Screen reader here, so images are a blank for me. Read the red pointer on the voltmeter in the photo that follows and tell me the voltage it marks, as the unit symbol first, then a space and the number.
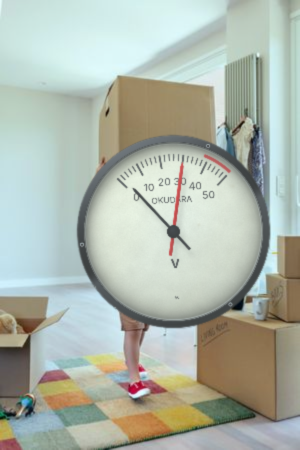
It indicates V 30
